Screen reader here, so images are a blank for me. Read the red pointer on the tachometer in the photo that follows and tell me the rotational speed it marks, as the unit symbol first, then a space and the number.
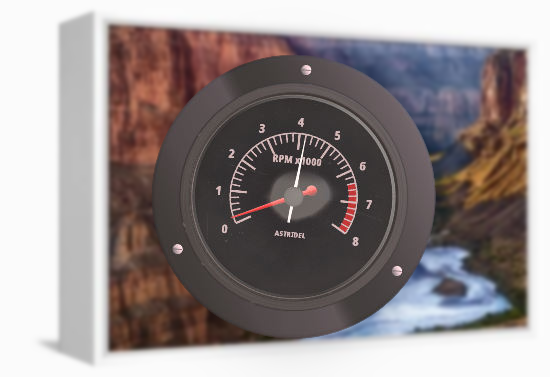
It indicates rpm 200
